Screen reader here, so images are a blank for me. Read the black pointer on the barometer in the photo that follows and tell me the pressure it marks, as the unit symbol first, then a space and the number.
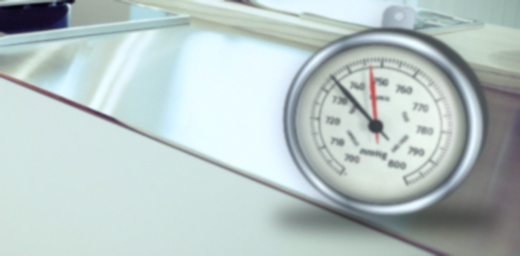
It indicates mmHg 735
